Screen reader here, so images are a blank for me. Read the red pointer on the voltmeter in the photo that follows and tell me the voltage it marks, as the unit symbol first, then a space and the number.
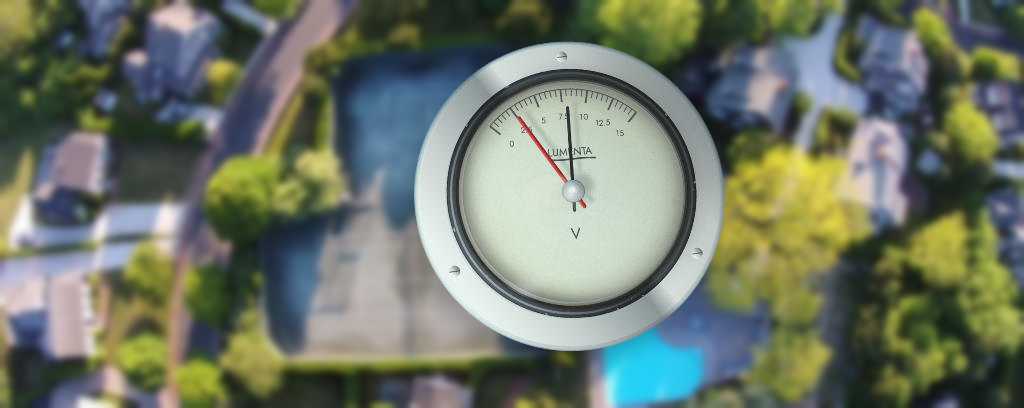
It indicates V 2.5
